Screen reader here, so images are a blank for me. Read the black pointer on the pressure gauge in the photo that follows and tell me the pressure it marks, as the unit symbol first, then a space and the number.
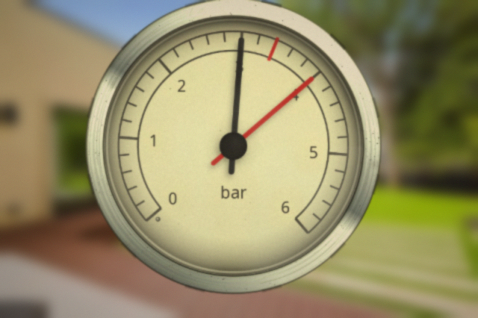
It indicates bar 3
